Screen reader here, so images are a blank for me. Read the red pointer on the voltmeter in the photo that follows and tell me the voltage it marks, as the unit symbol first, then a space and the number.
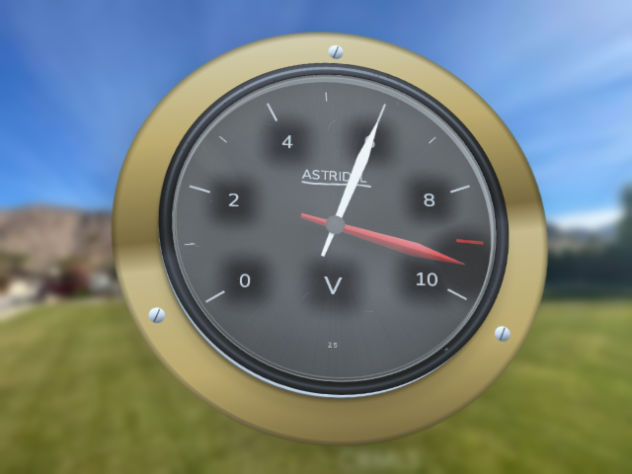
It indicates V 9.5
